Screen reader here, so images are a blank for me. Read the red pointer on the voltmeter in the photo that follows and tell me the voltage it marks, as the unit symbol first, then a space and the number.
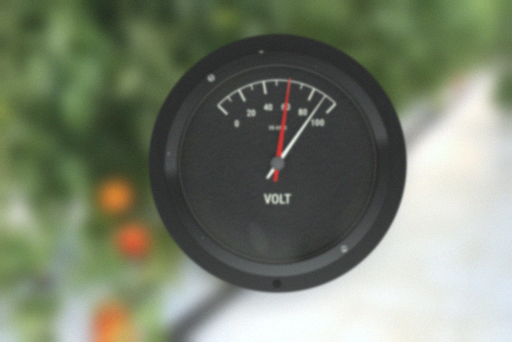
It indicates V 60
